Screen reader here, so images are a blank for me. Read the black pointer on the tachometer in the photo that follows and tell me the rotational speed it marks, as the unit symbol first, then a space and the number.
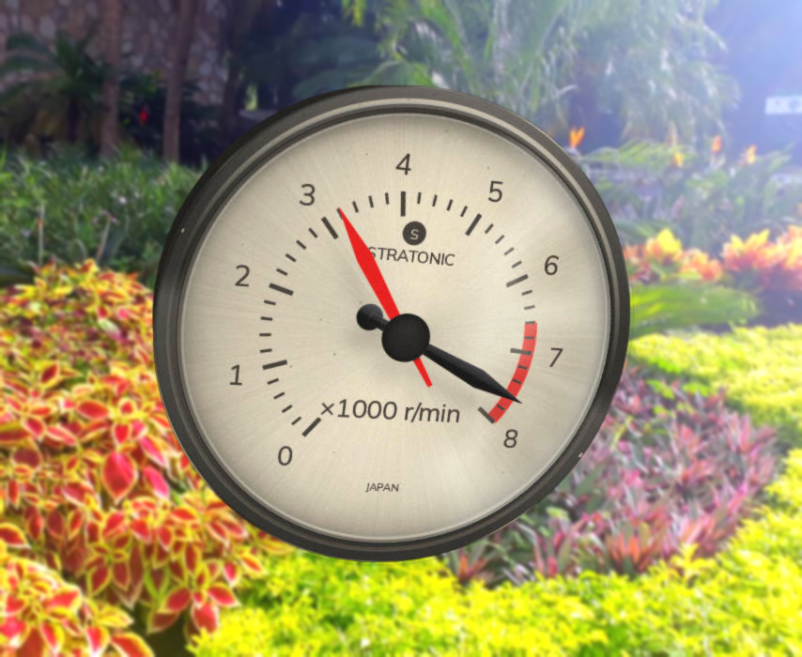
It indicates rpm 7600
